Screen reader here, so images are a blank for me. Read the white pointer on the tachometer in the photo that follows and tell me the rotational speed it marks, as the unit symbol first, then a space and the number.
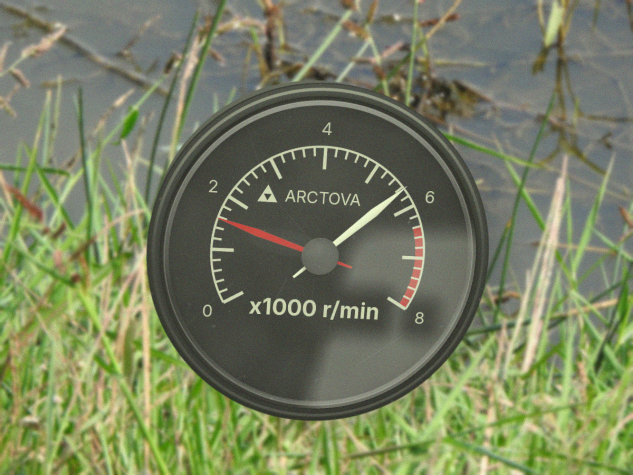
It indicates rpm 5600
